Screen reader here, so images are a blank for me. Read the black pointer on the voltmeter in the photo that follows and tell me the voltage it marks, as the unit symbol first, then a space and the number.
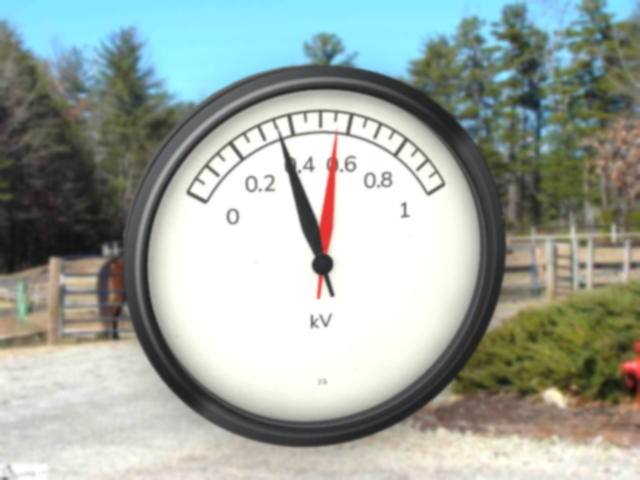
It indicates kV 0.35
